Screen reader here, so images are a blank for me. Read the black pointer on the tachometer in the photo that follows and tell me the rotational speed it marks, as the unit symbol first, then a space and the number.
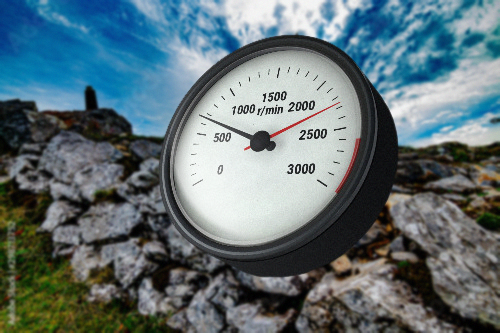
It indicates rpm 650
